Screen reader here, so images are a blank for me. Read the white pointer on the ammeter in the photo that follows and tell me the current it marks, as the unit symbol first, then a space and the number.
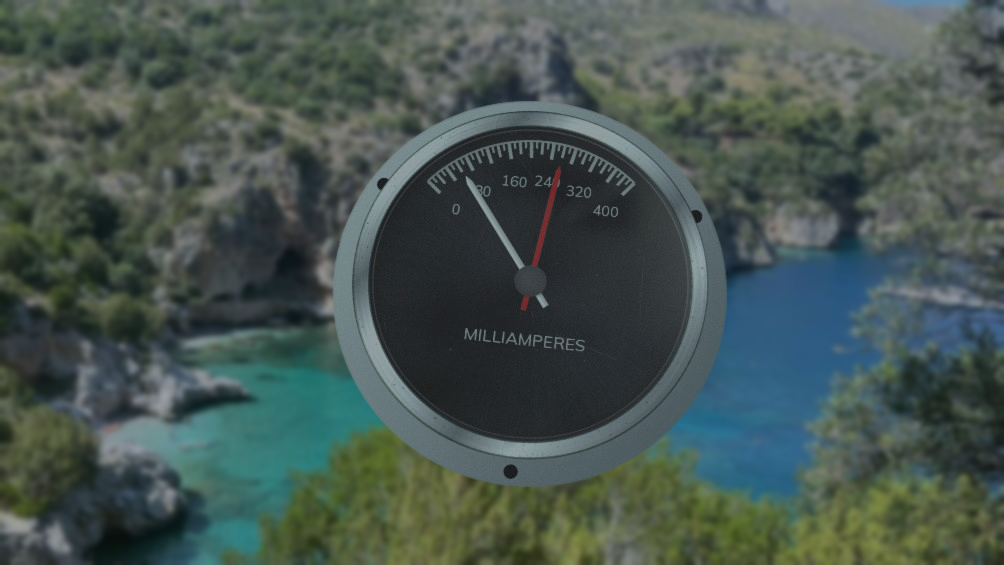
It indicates mA 60
